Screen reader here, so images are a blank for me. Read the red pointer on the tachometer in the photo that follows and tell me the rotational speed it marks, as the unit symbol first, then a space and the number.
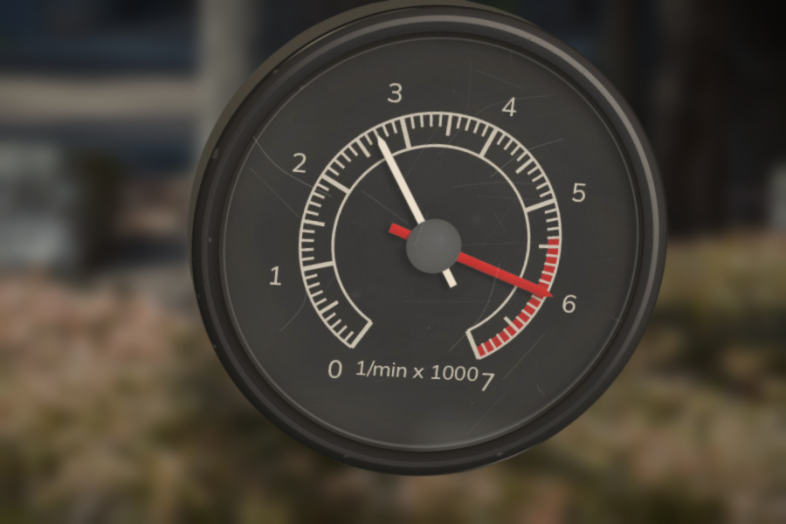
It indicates rpm 6000
